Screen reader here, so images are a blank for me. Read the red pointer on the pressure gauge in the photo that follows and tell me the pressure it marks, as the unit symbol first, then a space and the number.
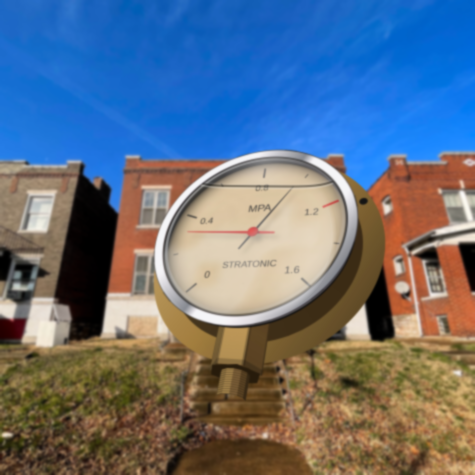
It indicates MPa 0.3
